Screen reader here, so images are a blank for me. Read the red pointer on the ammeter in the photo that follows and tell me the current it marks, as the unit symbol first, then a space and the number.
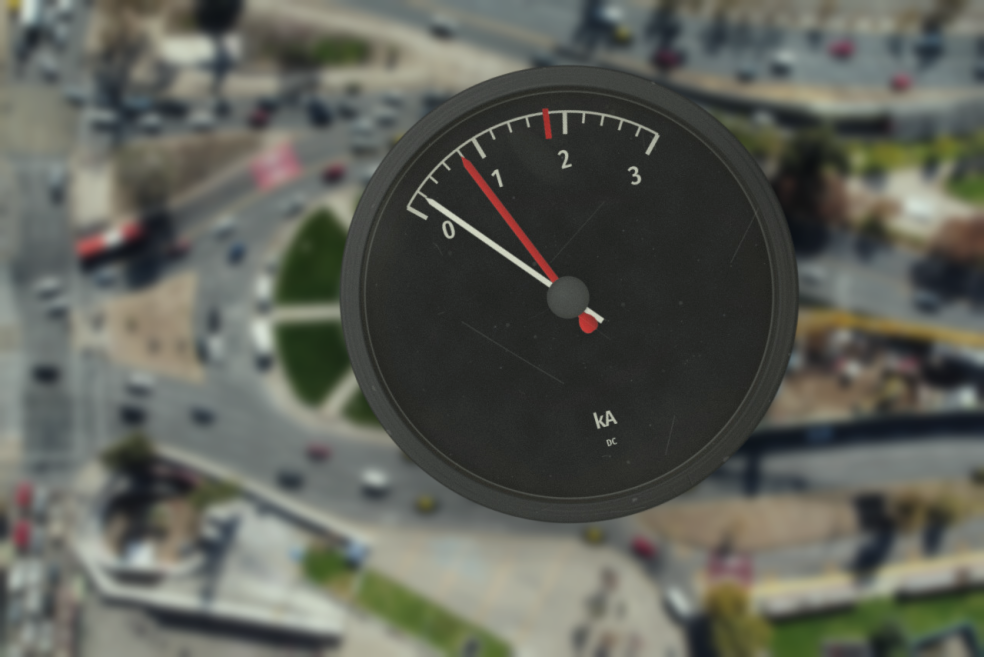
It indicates kA 0.8
